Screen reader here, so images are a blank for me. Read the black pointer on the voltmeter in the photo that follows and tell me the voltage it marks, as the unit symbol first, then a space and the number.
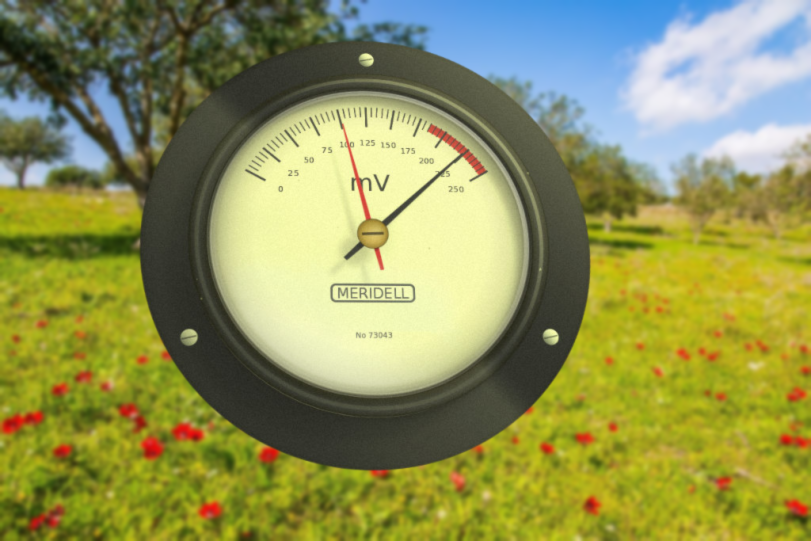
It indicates mV 225
